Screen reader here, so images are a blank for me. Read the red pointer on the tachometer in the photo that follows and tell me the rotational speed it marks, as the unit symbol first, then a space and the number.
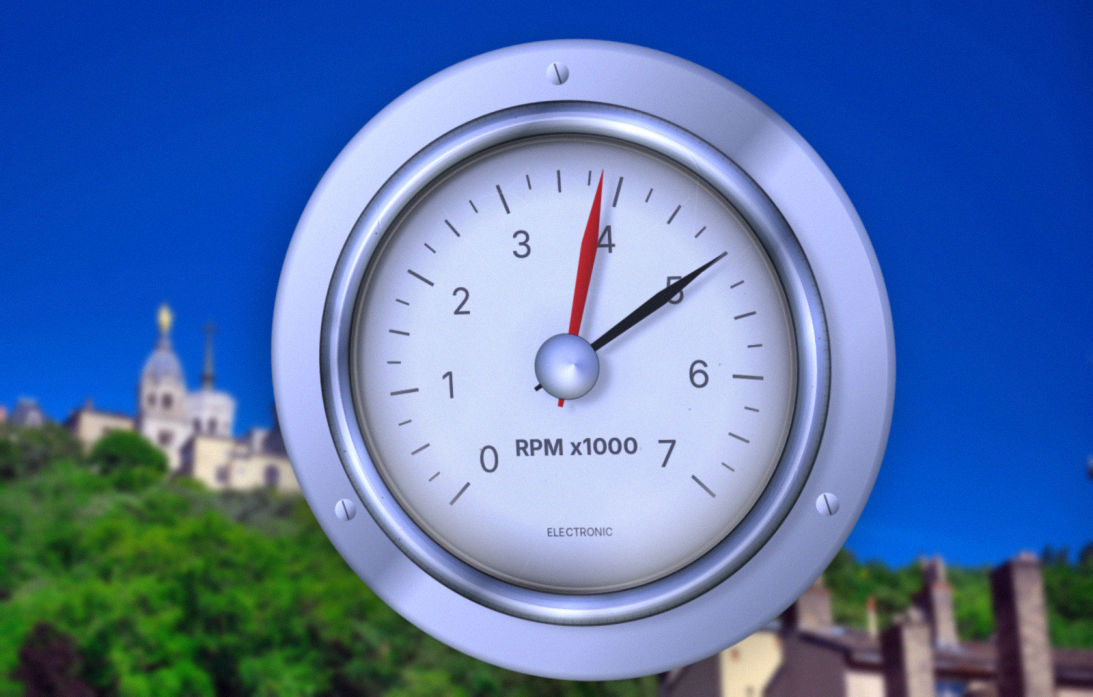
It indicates rpm 3875
